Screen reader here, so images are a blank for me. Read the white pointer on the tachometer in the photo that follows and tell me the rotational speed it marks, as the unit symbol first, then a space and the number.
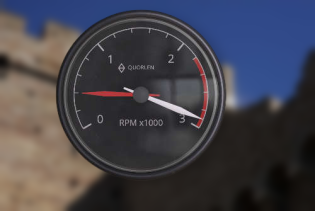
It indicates rpm 2900
